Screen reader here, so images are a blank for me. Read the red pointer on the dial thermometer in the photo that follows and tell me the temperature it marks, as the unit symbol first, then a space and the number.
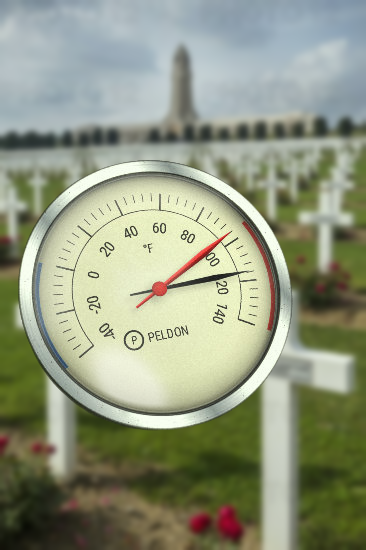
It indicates °F 96
